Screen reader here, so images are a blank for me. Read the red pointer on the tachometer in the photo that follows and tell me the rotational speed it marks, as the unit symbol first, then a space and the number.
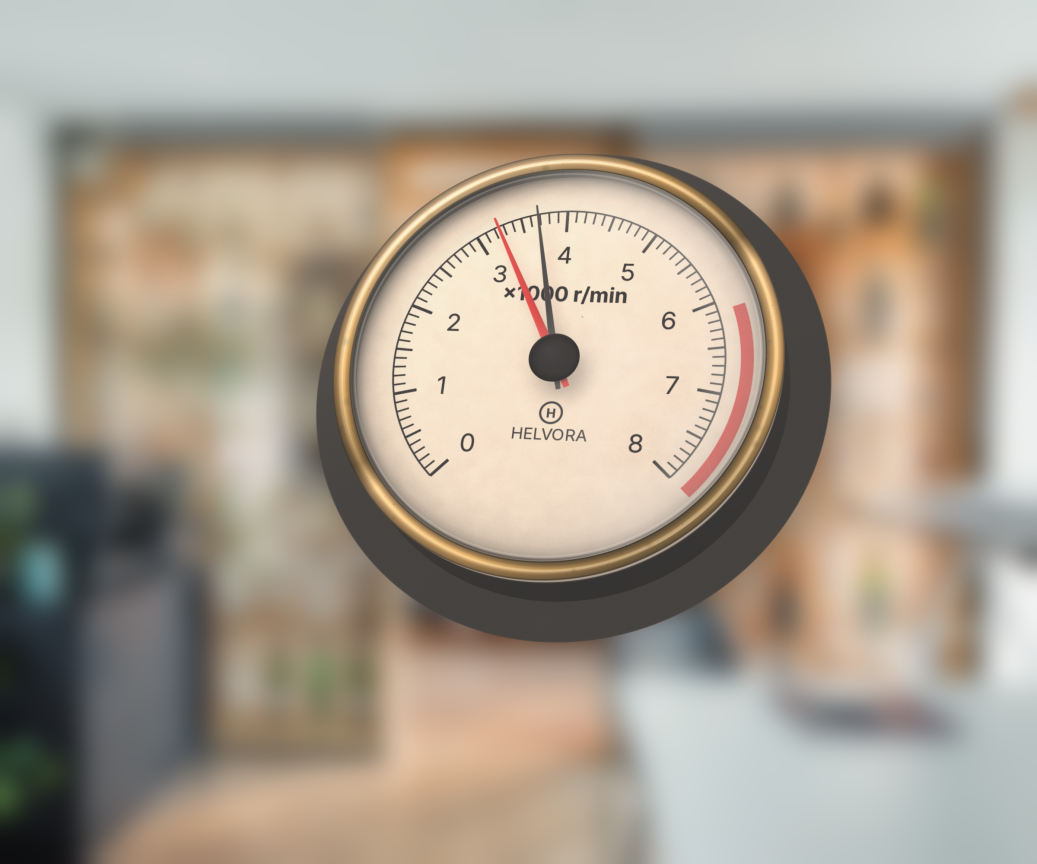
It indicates rpm 3250
